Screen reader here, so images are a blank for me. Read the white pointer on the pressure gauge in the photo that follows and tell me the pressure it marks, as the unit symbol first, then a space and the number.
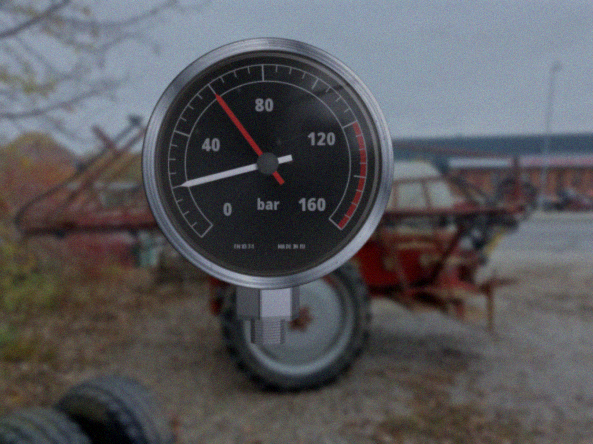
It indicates bar 20
